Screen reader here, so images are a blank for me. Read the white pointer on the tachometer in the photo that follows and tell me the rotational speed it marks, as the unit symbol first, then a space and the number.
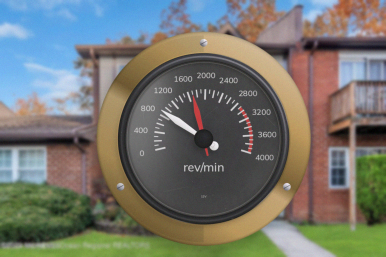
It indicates rpm 900
